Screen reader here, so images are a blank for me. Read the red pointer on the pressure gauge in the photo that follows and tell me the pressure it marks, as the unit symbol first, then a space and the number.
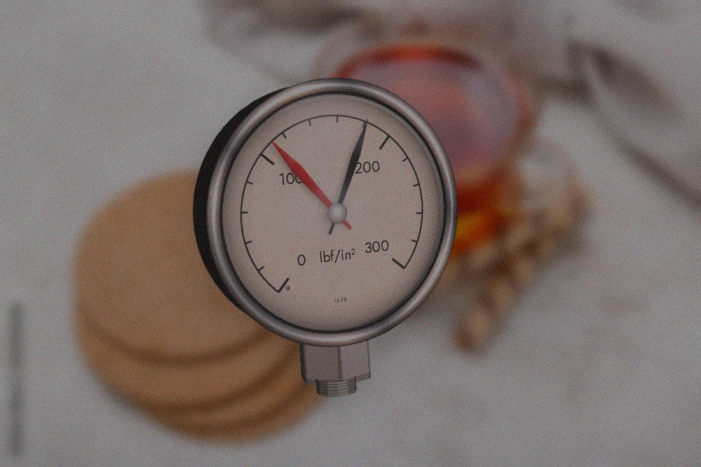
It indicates psi 110
